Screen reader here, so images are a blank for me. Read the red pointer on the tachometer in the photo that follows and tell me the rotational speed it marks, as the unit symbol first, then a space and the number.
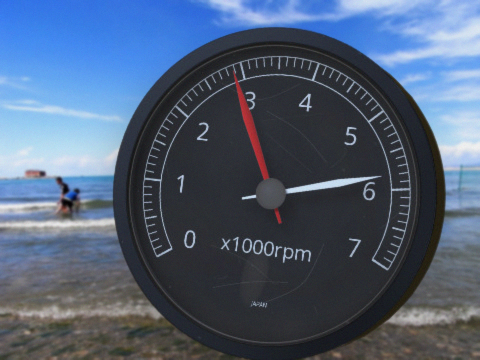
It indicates rpm 2900
